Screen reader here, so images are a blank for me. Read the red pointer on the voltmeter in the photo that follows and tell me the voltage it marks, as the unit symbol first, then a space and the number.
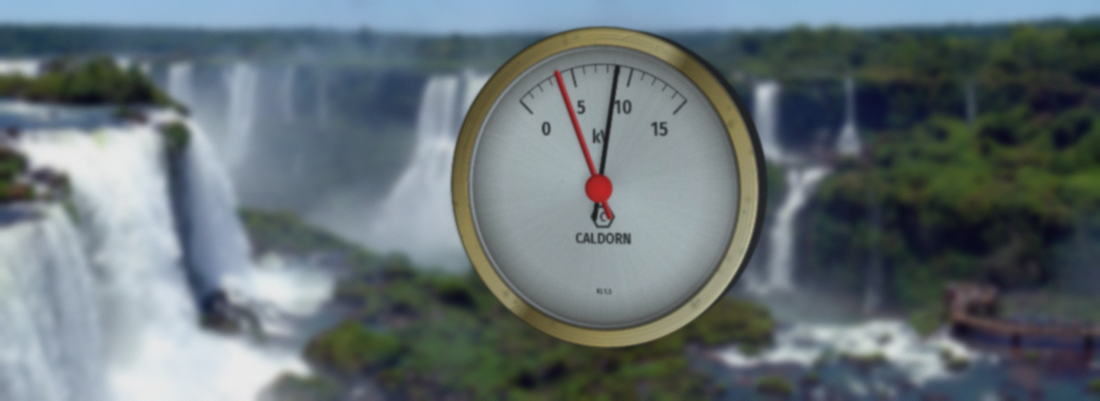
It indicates kV 4
